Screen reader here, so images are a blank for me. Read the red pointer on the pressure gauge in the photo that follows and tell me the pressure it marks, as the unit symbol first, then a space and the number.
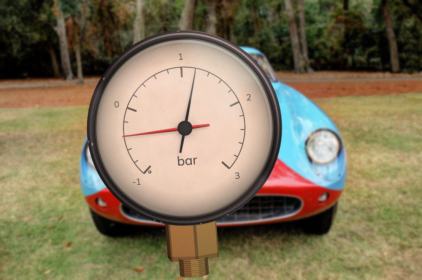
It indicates bar -0.4
